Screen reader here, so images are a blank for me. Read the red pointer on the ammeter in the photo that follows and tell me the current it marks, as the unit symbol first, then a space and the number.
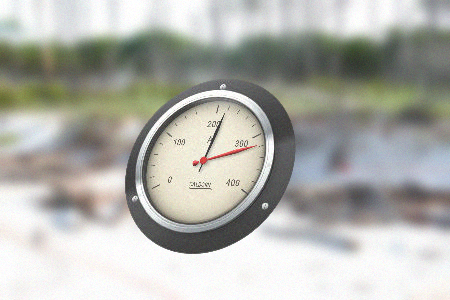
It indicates A 320
